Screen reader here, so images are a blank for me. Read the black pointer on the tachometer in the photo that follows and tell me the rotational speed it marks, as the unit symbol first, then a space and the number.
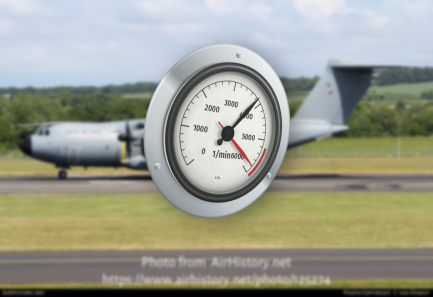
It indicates rpm 3800
